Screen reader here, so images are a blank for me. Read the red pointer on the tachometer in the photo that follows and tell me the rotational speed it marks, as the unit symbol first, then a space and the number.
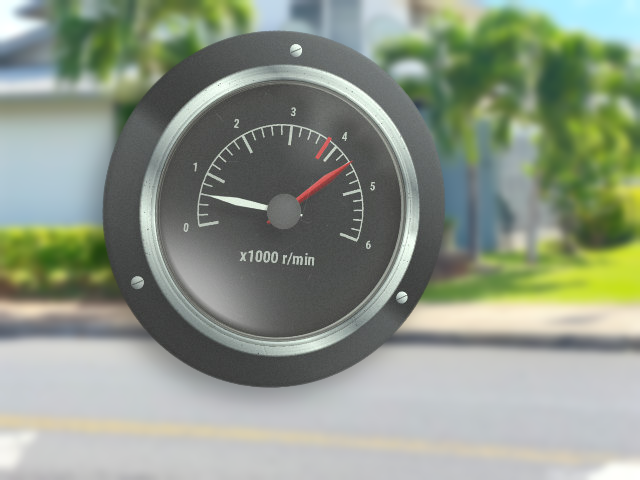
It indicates rpm 4400
